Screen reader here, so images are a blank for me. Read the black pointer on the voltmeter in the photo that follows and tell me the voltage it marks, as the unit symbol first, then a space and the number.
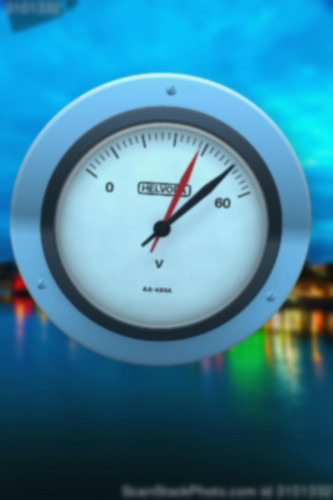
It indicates V 50
